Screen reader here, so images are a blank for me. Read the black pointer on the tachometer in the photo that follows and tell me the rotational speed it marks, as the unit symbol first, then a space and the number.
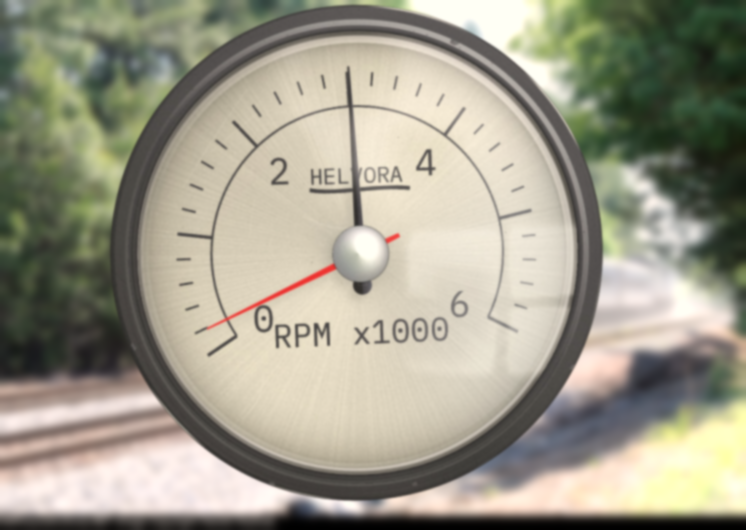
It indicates rpm 3000
